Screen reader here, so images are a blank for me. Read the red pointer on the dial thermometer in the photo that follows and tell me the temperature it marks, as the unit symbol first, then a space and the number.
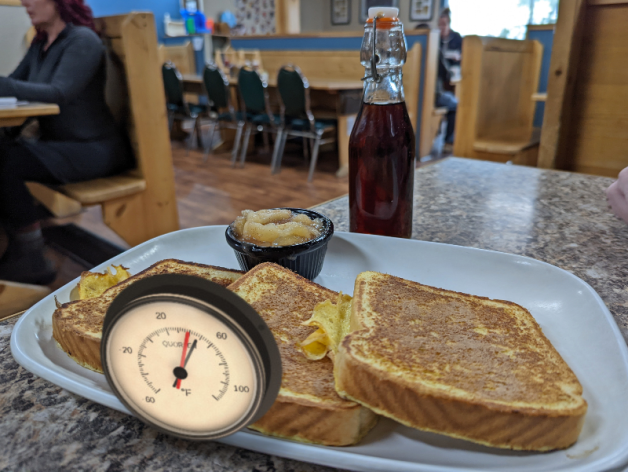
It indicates °F 40
